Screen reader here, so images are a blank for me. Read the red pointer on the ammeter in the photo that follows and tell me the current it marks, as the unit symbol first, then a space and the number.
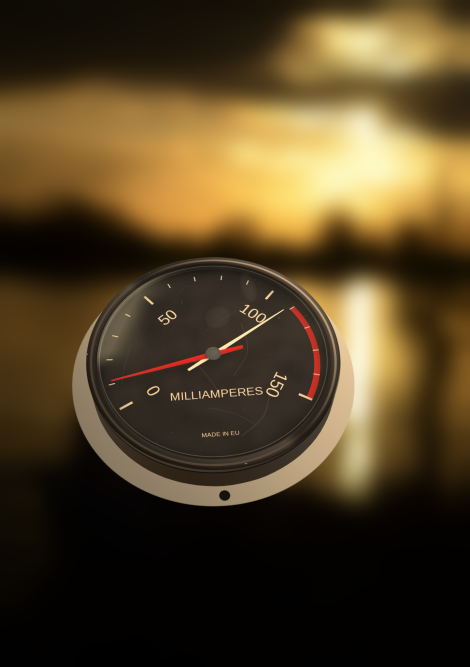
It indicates mA 10
